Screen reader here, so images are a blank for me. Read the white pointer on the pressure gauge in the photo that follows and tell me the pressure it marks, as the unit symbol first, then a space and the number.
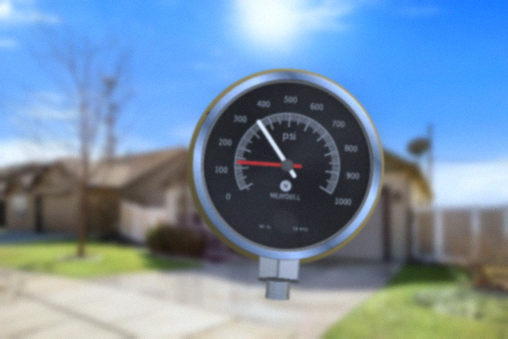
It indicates psi 350
